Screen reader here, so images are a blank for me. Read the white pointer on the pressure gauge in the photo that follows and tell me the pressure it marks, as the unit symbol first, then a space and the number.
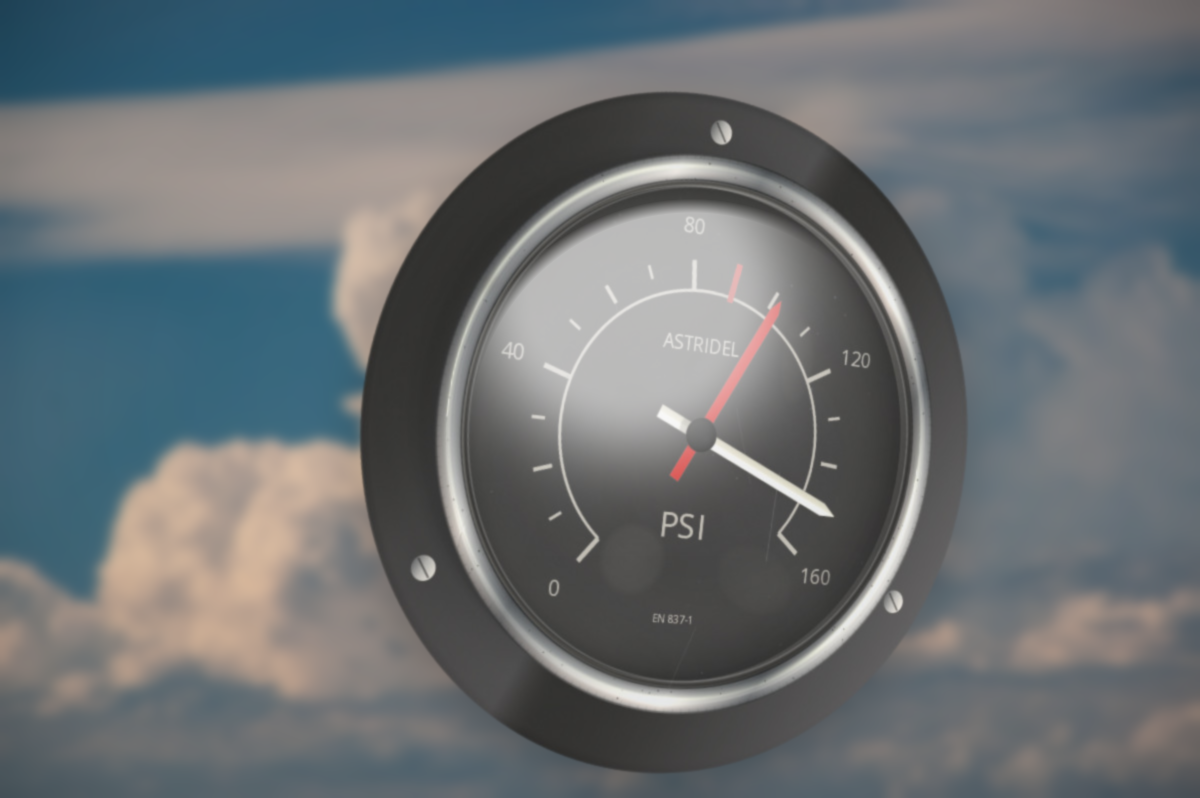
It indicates psi 150
